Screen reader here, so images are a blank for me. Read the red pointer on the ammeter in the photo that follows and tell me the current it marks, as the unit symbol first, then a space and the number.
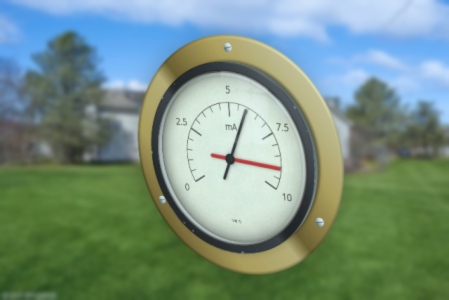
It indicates mA 9
